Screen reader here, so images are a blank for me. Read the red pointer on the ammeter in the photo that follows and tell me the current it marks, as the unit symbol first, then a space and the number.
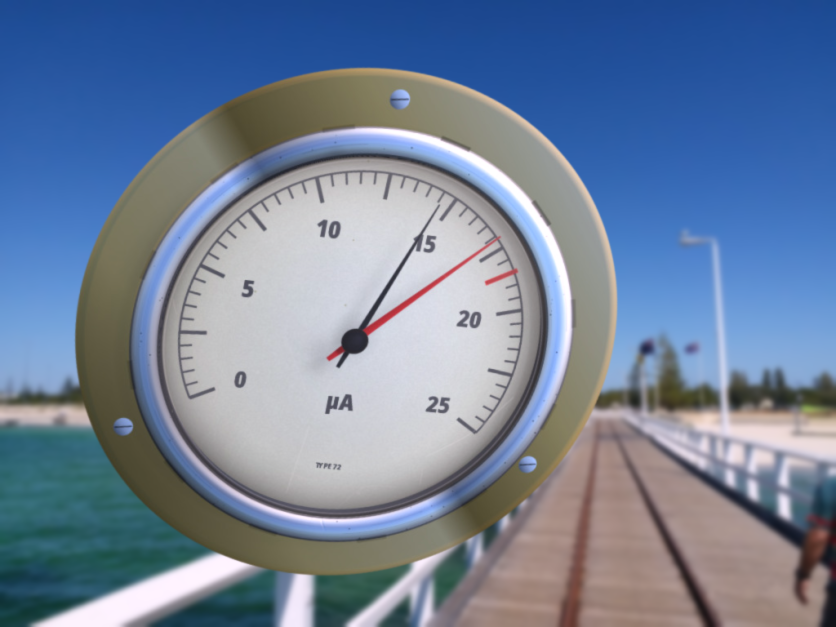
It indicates µA 17
